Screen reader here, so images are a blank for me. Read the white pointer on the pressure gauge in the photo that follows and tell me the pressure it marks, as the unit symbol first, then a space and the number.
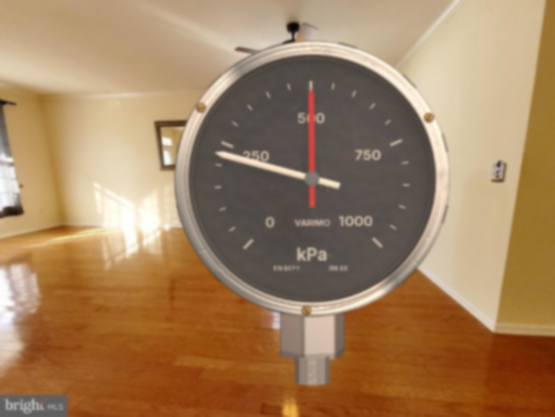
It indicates kPa 225
